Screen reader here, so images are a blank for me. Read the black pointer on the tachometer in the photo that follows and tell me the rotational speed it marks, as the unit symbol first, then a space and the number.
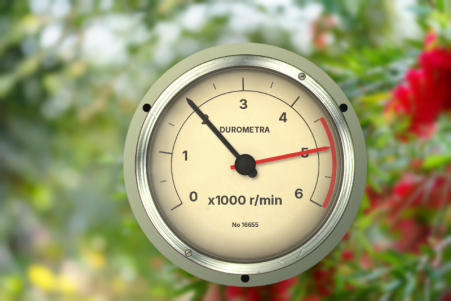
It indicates rpm 2000
